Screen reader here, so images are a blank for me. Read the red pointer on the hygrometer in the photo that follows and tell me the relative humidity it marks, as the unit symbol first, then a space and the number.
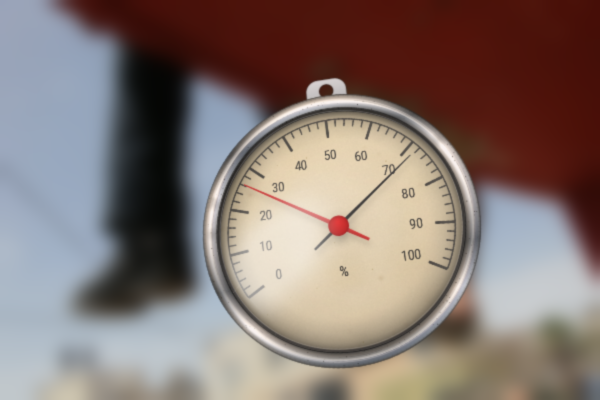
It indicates % 26
